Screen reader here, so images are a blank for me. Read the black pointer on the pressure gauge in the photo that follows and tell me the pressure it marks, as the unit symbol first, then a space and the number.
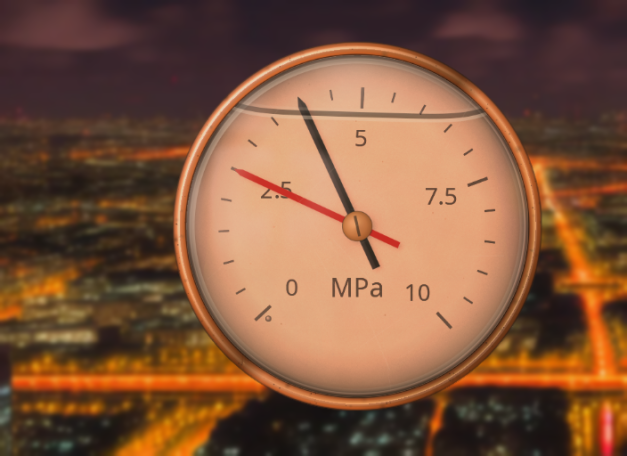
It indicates MPa 4
